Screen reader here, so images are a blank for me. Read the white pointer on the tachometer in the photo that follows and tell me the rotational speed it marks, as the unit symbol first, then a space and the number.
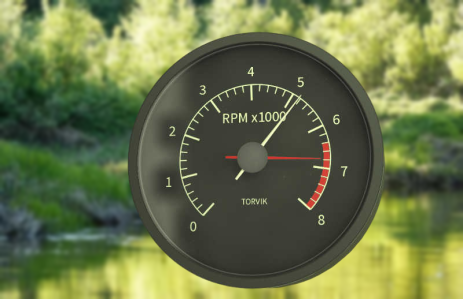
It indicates rpm 5200
